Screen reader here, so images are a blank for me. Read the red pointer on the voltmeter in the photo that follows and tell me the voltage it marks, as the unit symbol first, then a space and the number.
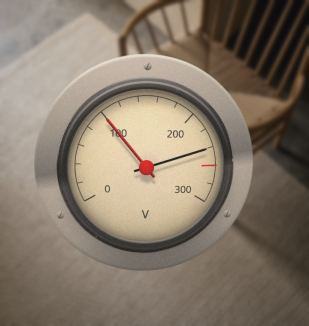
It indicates V 100
